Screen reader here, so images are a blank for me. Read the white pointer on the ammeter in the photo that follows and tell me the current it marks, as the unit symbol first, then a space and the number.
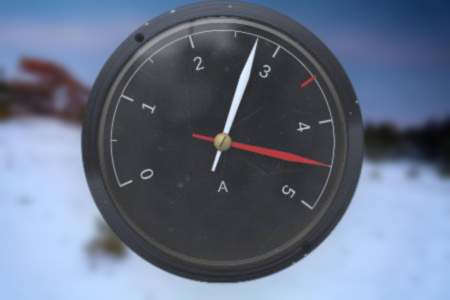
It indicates A 2.75
